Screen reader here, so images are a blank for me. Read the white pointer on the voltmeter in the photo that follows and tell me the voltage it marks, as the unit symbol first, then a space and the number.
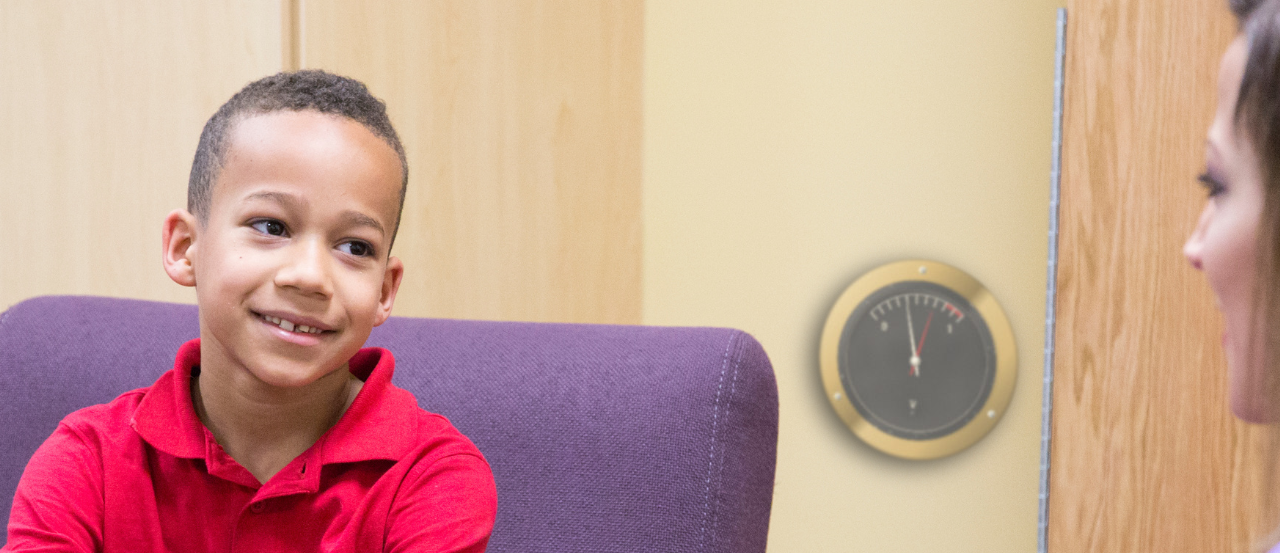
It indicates V 0.4
